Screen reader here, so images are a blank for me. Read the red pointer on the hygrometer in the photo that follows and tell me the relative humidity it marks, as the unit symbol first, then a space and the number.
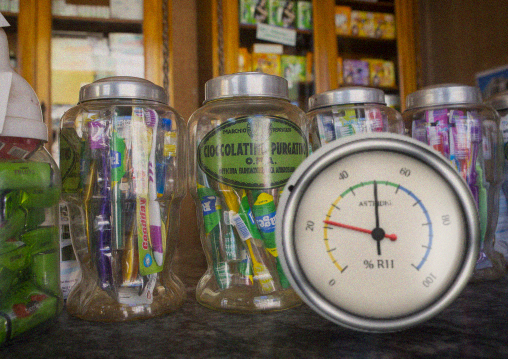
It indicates % 22.5
